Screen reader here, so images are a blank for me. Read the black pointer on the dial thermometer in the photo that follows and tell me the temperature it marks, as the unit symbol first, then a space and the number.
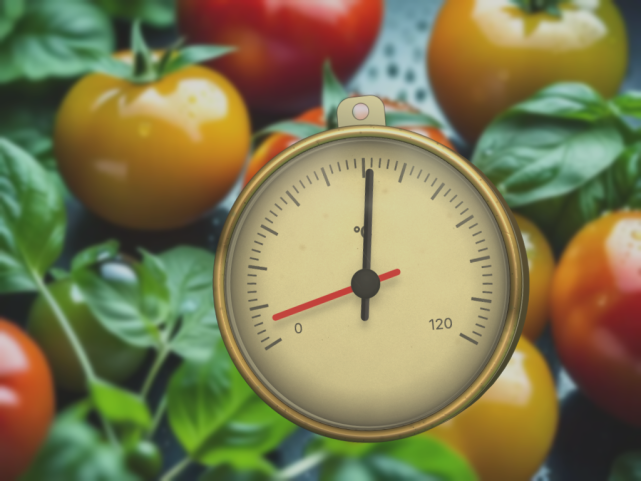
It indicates °C 62
